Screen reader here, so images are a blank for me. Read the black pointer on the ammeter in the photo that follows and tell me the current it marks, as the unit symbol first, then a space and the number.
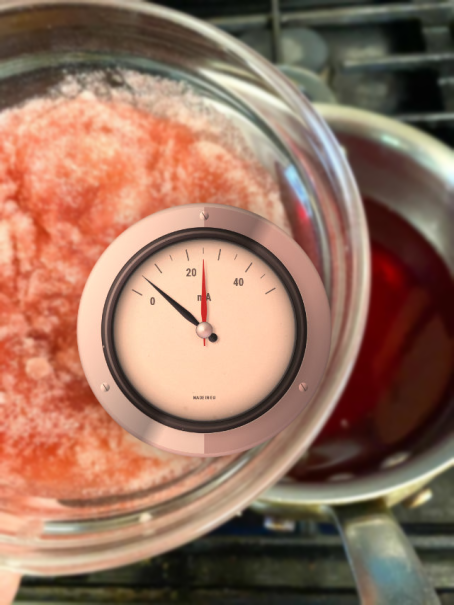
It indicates mA 5
